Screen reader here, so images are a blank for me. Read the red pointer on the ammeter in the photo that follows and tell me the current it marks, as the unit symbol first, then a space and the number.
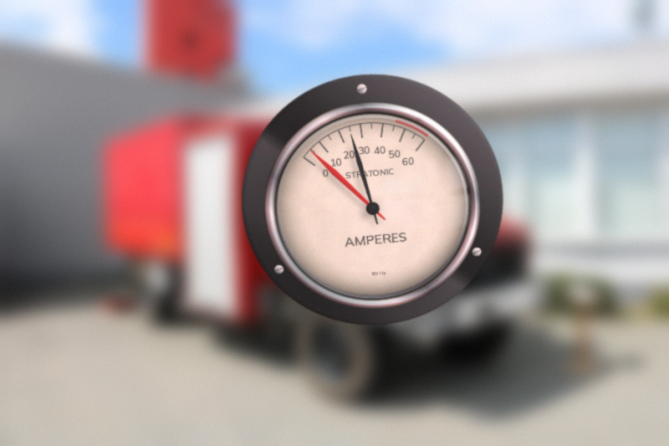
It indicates A 5
